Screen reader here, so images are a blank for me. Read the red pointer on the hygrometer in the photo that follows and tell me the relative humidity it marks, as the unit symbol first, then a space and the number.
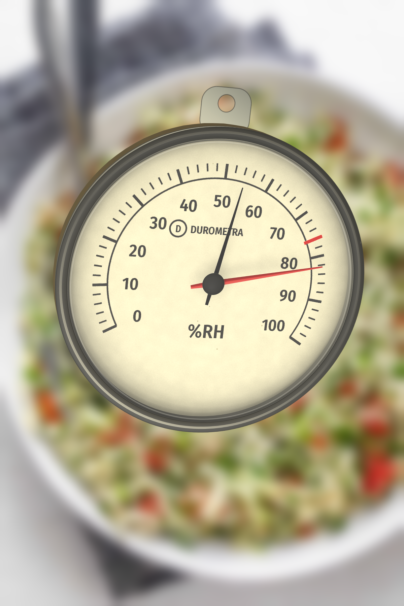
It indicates % 82
